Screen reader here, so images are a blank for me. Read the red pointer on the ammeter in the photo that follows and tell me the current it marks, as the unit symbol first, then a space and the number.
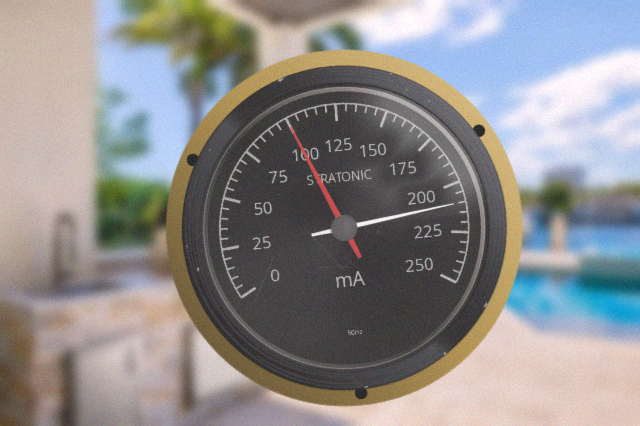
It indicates mA 100
